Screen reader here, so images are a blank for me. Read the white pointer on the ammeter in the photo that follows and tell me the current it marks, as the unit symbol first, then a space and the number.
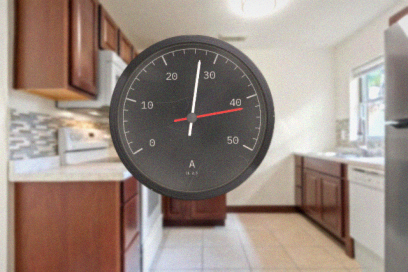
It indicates A 27
